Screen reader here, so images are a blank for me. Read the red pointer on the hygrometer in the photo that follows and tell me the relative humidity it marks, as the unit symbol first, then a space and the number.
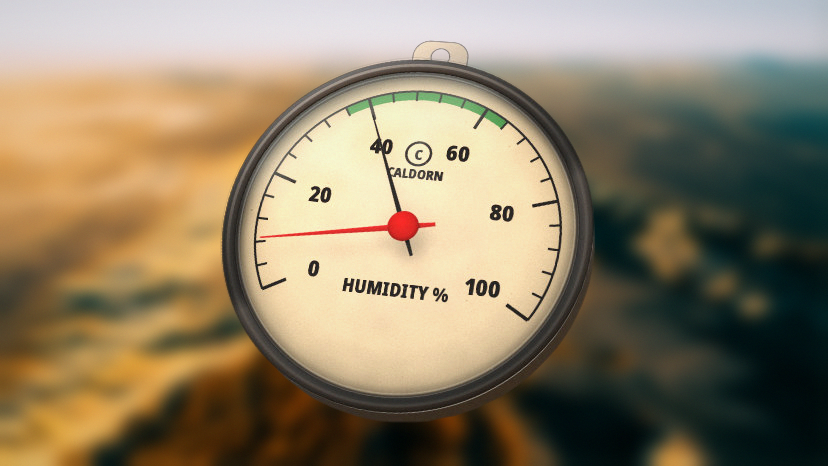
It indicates % 8
